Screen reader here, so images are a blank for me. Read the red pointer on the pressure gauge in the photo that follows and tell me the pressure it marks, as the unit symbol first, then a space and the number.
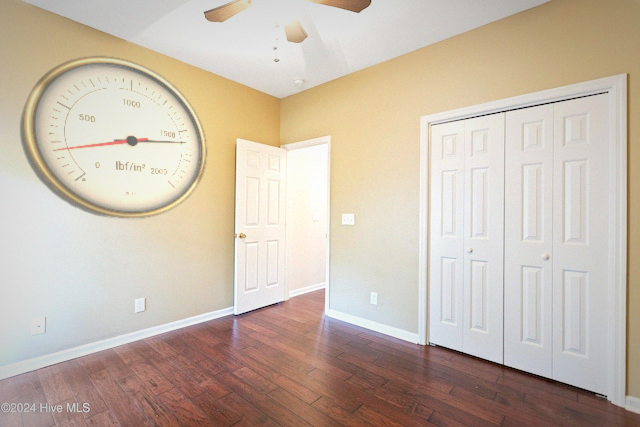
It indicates psi 200
